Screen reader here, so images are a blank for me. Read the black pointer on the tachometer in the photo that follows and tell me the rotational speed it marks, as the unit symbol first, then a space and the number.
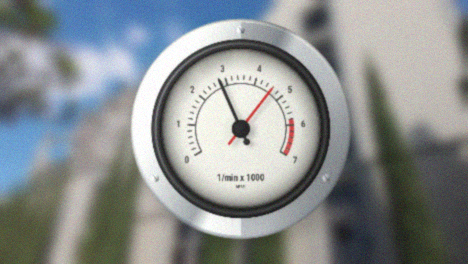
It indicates rpm 2800
